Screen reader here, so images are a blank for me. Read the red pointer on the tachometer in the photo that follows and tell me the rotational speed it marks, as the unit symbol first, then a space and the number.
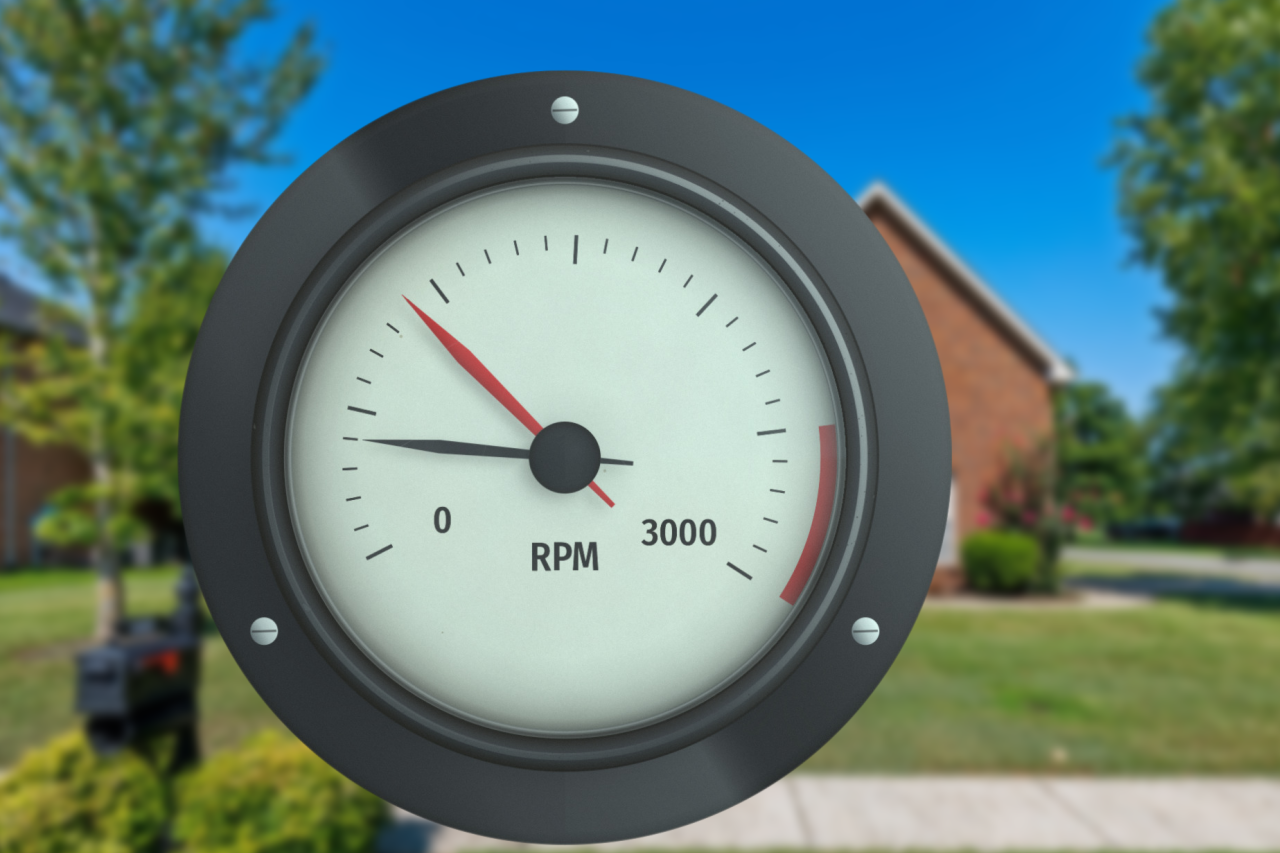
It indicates rpm 900
